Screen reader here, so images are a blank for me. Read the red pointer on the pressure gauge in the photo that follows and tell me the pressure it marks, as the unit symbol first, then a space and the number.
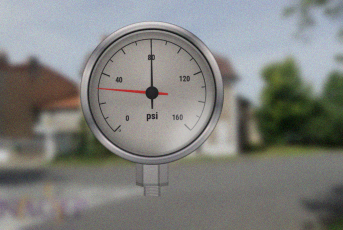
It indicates psi 30
